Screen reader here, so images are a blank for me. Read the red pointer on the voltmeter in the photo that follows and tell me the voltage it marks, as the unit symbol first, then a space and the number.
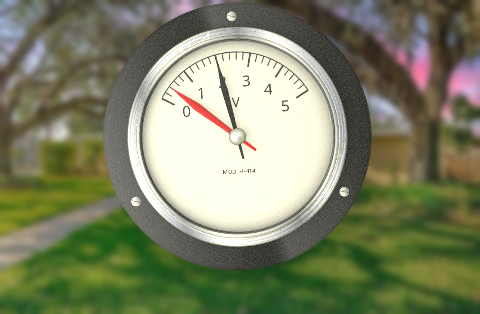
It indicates V 0.4
